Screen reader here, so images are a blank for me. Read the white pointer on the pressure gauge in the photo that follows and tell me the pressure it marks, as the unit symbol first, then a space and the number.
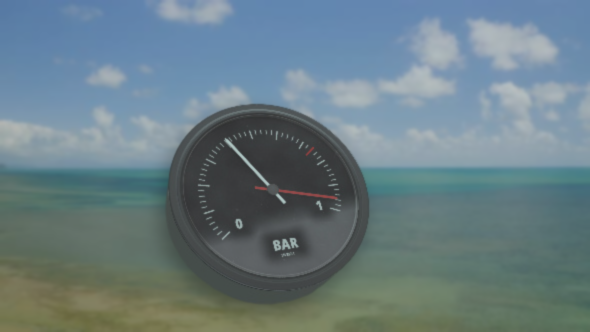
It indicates bar 0.4
